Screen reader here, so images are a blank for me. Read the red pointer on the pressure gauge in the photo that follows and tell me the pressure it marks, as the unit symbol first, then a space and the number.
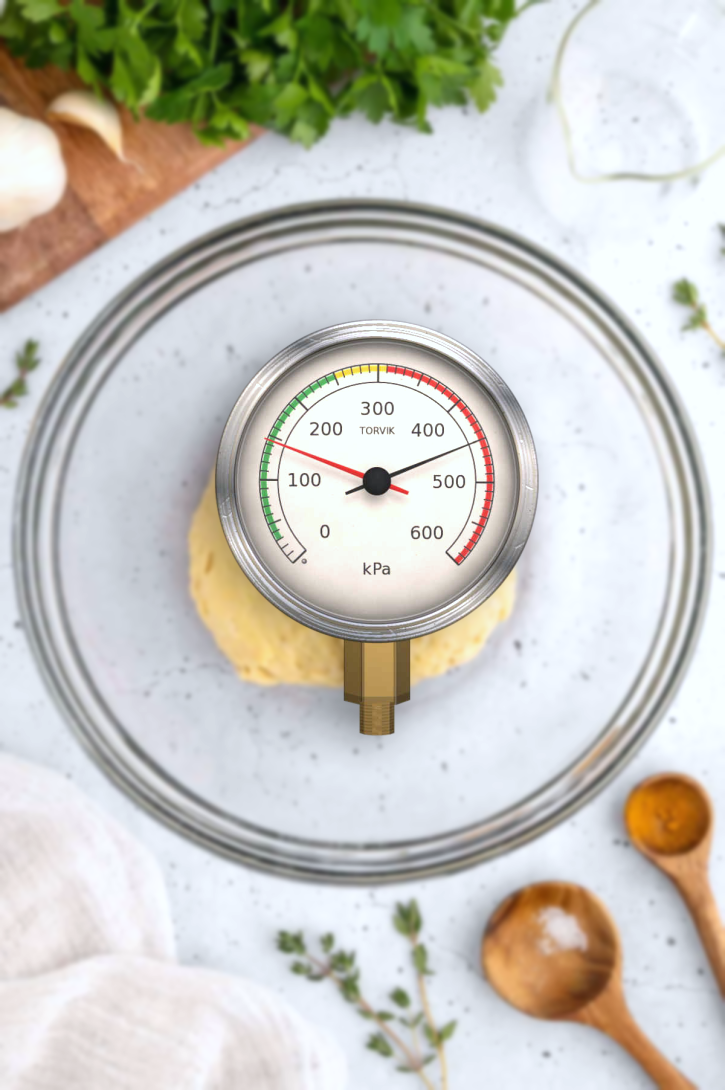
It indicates kPa 145
